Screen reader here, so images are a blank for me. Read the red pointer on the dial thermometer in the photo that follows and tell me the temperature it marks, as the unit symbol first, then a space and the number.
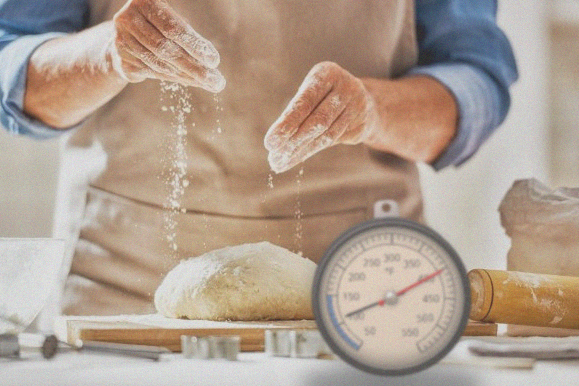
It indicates °F 400
